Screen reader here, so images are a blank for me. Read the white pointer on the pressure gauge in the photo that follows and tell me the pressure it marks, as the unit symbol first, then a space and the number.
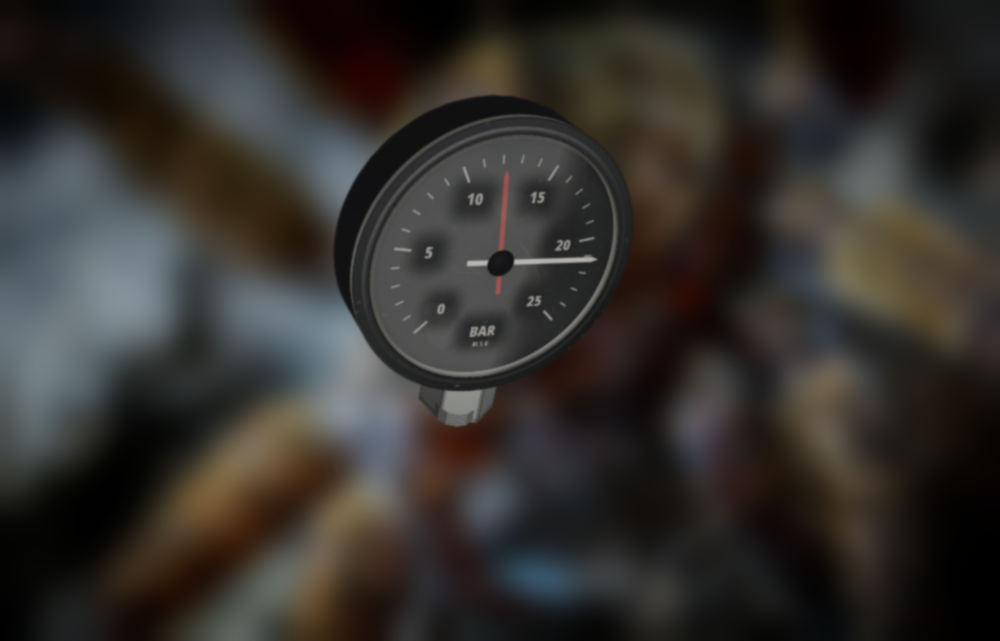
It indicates bar 21
